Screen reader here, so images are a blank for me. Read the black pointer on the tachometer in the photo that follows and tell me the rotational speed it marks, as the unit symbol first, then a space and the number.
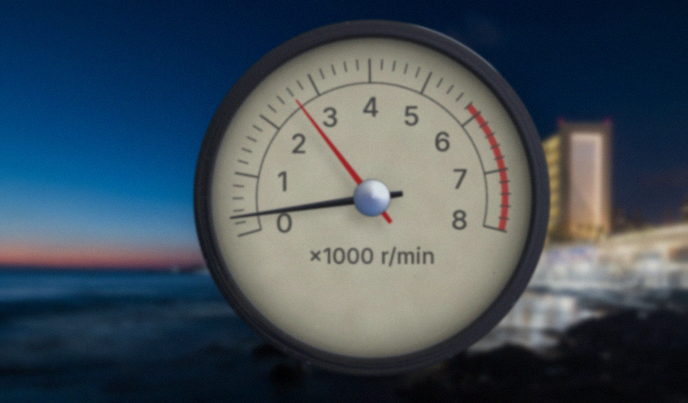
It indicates rpm 300
